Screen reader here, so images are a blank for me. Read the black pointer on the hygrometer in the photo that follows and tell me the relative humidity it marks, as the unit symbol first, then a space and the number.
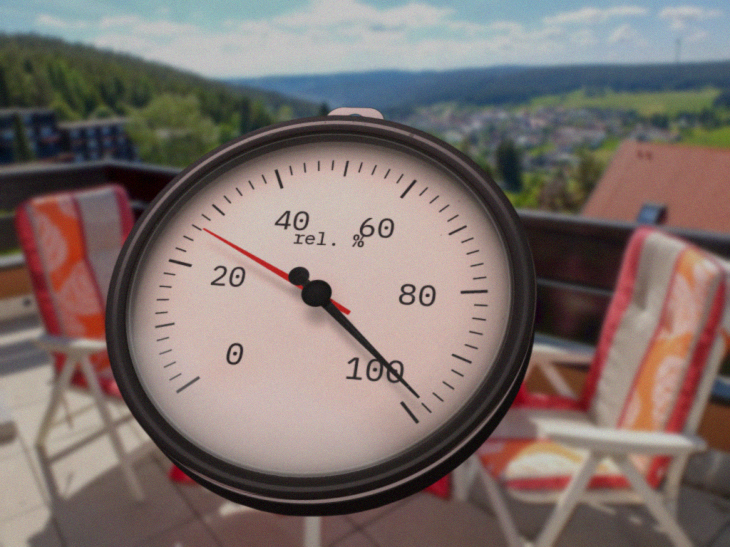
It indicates % 98
